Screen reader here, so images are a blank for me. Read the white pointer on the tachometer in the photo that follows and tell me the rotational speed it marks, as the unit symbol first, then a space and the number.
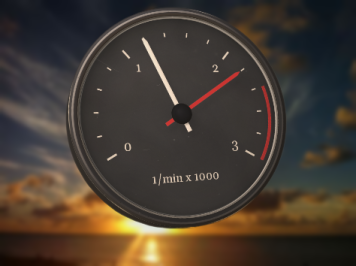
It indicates rpm 1200
